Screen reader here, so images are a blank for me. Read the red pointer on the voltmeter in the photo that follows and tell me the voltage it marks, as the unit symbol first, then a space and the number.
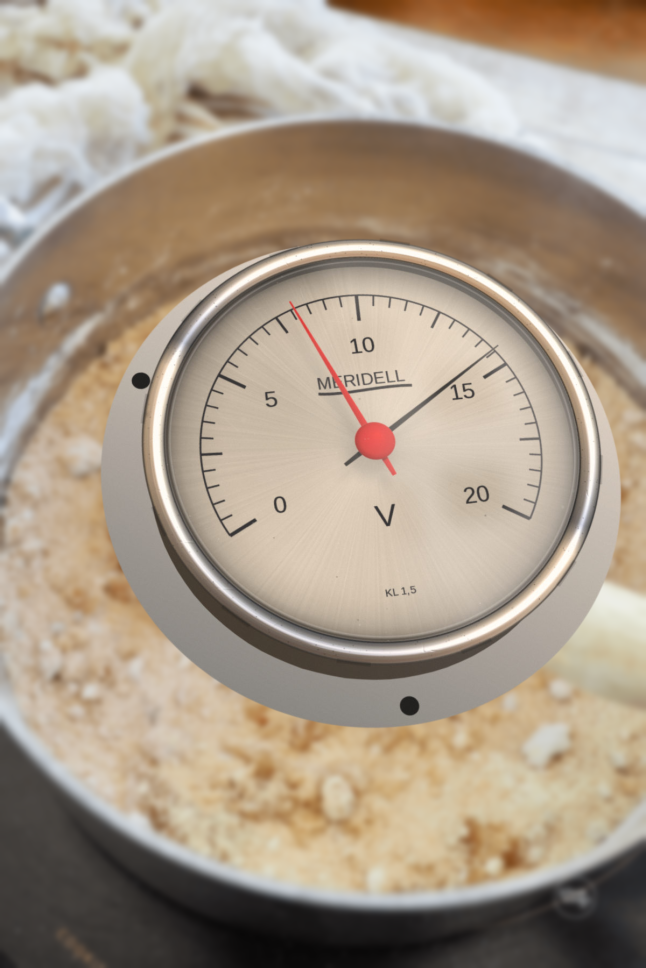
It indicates V 8
